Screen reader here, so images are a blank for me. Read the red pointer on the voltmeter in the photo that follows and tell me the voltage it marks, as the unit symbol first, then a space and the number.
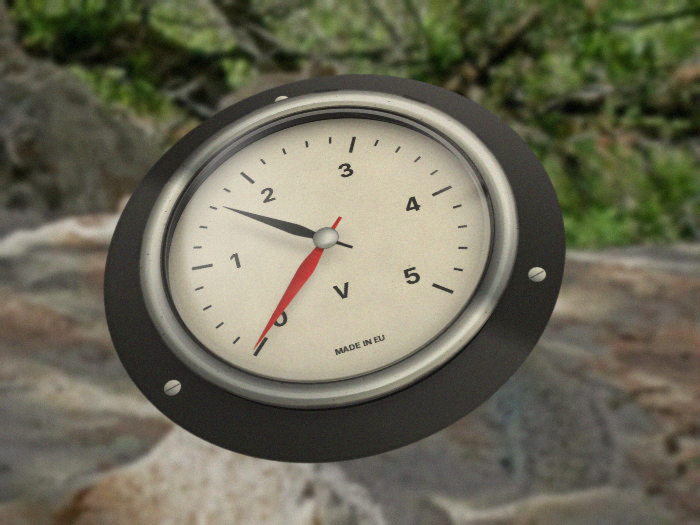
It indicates V 0
